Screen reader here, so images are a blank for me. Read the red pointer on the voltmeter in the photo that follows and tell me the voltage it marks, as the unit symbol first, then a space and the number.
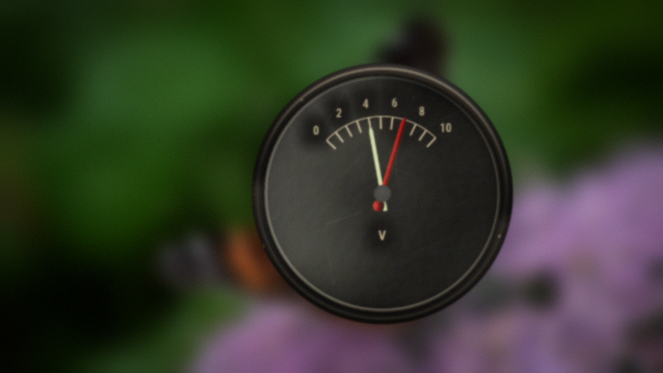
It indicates V 7
